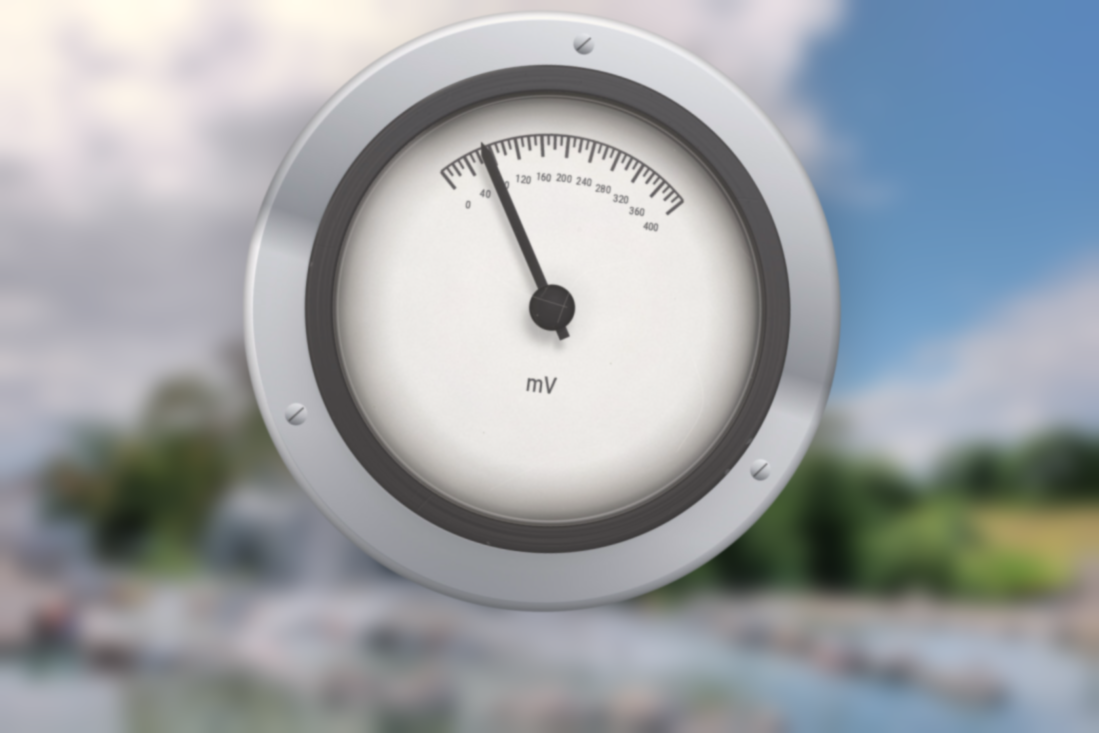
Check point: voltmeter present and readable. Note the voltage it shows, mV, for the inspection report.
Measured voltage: 70 mV
